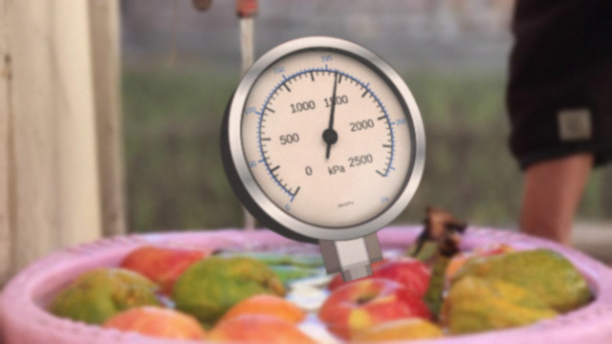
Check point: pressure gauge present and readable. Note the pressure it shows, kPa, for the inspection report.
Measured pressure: 1450 kPa
